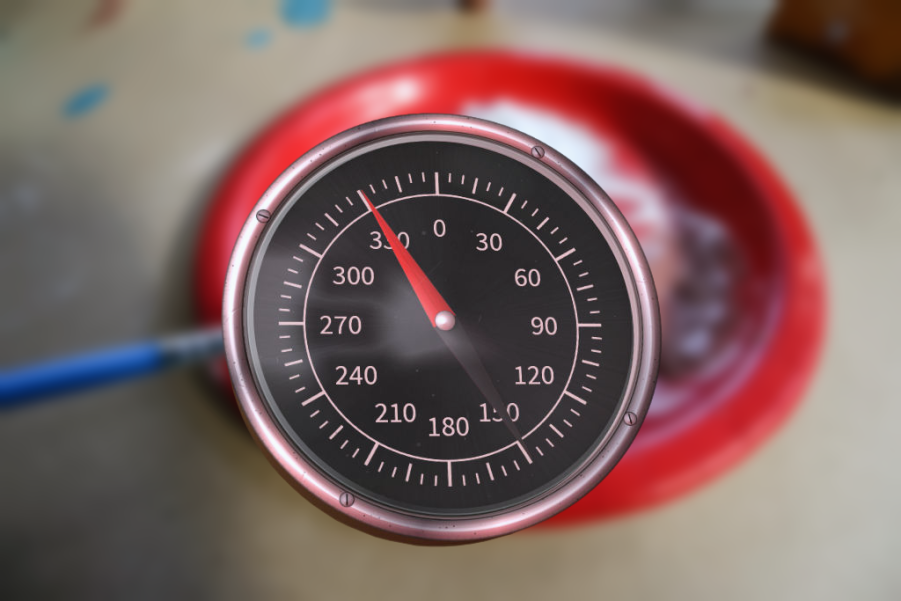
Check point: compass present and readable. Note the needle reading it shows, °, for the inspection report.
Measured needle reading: 330 °
